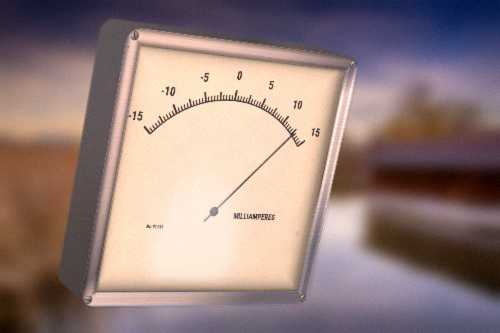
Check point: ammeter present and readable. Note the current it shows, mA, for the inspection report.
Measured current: 12.5 mA
